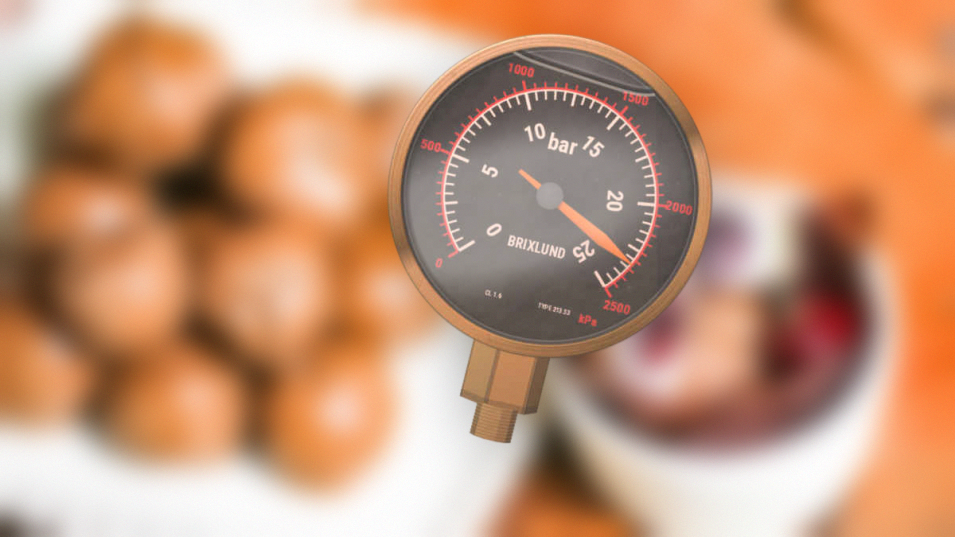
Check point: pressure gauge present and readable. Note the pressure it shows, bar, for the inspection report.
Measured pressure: 23.25 bar
